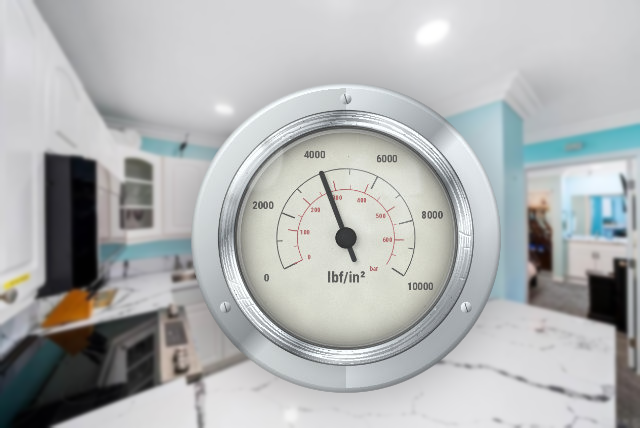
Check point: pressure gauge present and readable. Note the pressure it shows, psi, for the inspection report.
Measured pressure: 4000 psi
